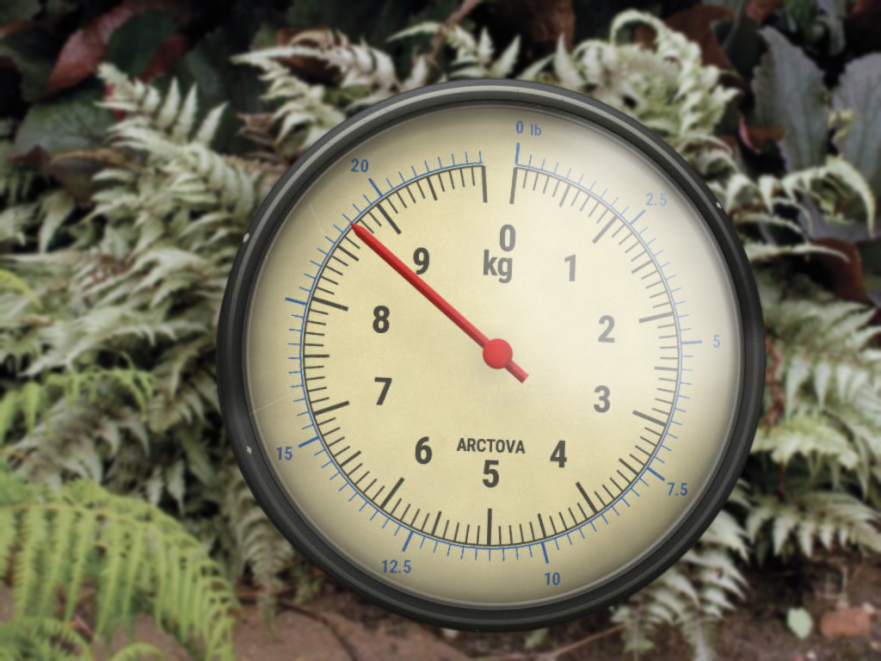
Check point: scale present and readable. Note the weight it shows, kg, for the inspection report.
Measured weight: 8.7 kg
